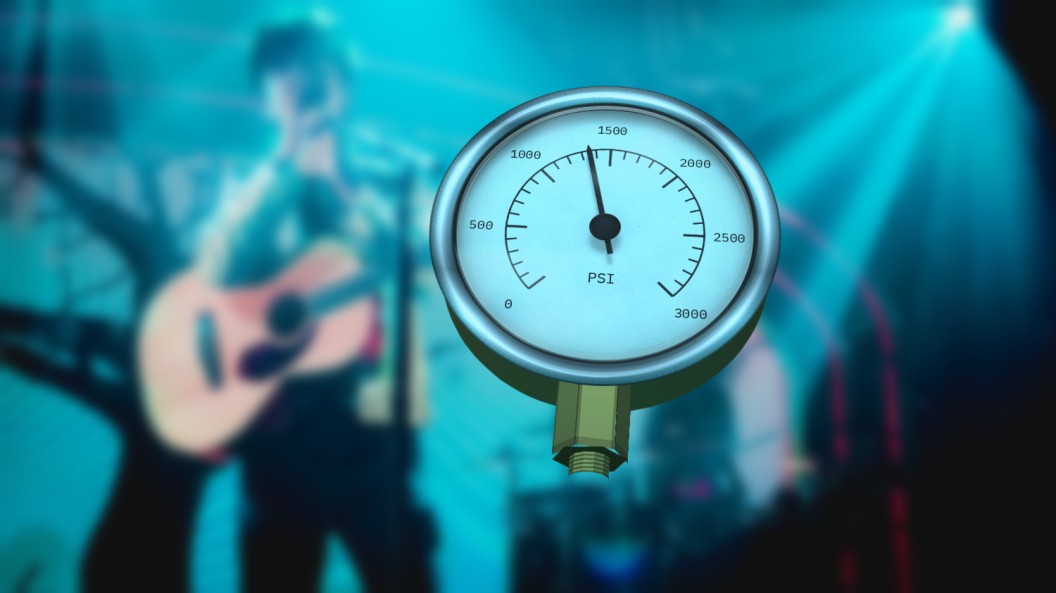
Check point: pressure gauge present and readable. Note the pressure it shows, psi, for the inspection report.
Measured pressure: 1350 psi
